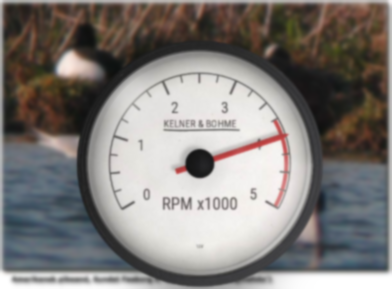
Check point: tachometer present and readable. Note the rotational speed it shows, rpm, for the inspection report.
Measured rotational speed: 4000 rpm
